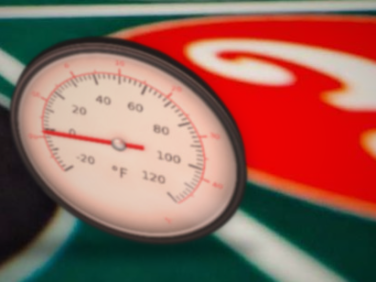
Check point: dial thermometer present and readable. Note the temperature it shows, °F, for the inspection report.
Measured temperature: 0 °F
